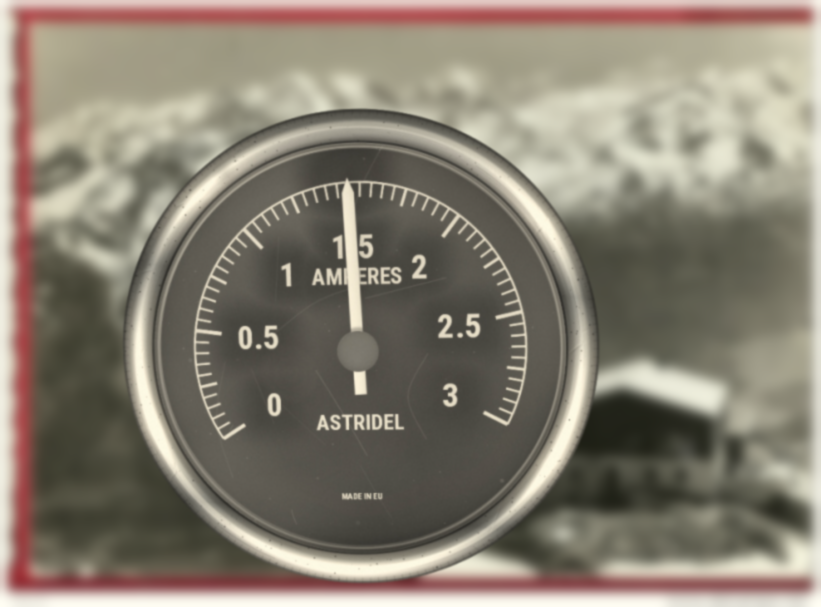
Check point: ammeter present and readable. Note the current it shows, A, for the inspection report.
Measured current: 1.5 A
